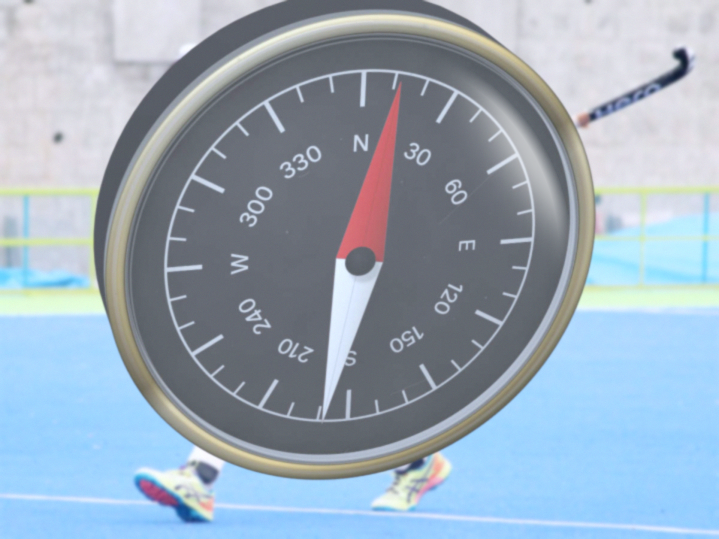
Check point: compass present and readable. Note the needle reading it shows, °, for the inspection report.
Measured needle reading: 10 °
